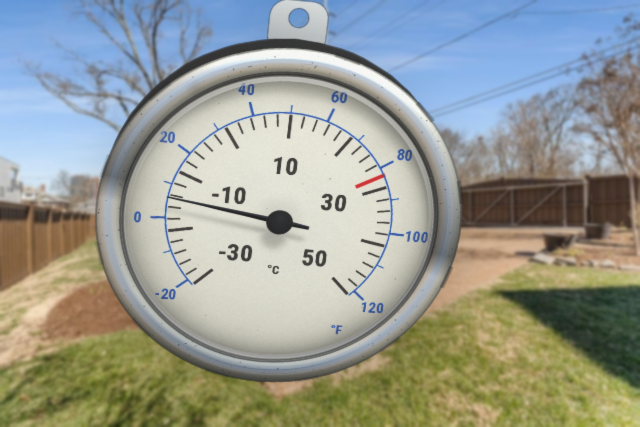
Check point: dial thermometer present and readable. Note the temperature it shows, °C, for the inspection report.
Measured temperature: -14 °C
